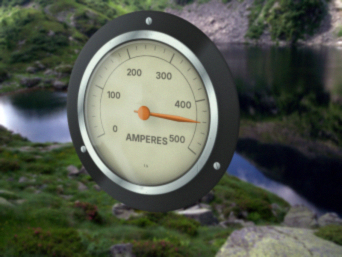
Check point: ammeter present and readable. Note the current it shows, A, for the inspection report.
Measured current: 440 A
